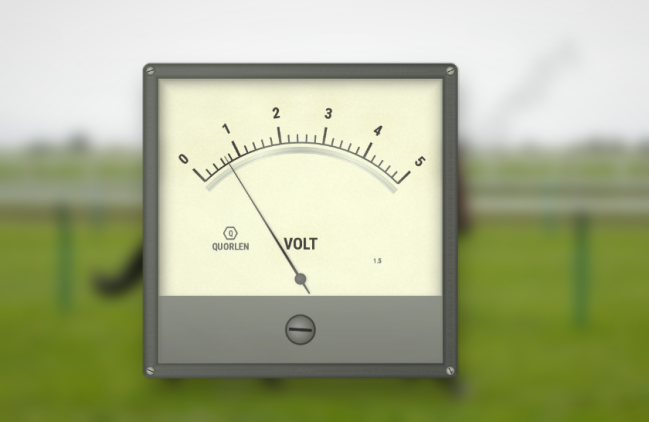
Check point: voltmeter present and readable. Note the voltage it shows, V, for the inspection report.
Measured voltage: 0.7 V
